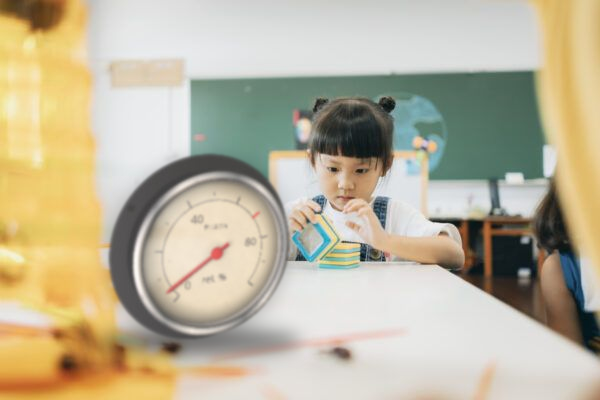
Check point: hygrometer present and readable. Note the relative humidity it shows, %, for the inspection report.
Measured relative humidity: 5 %
